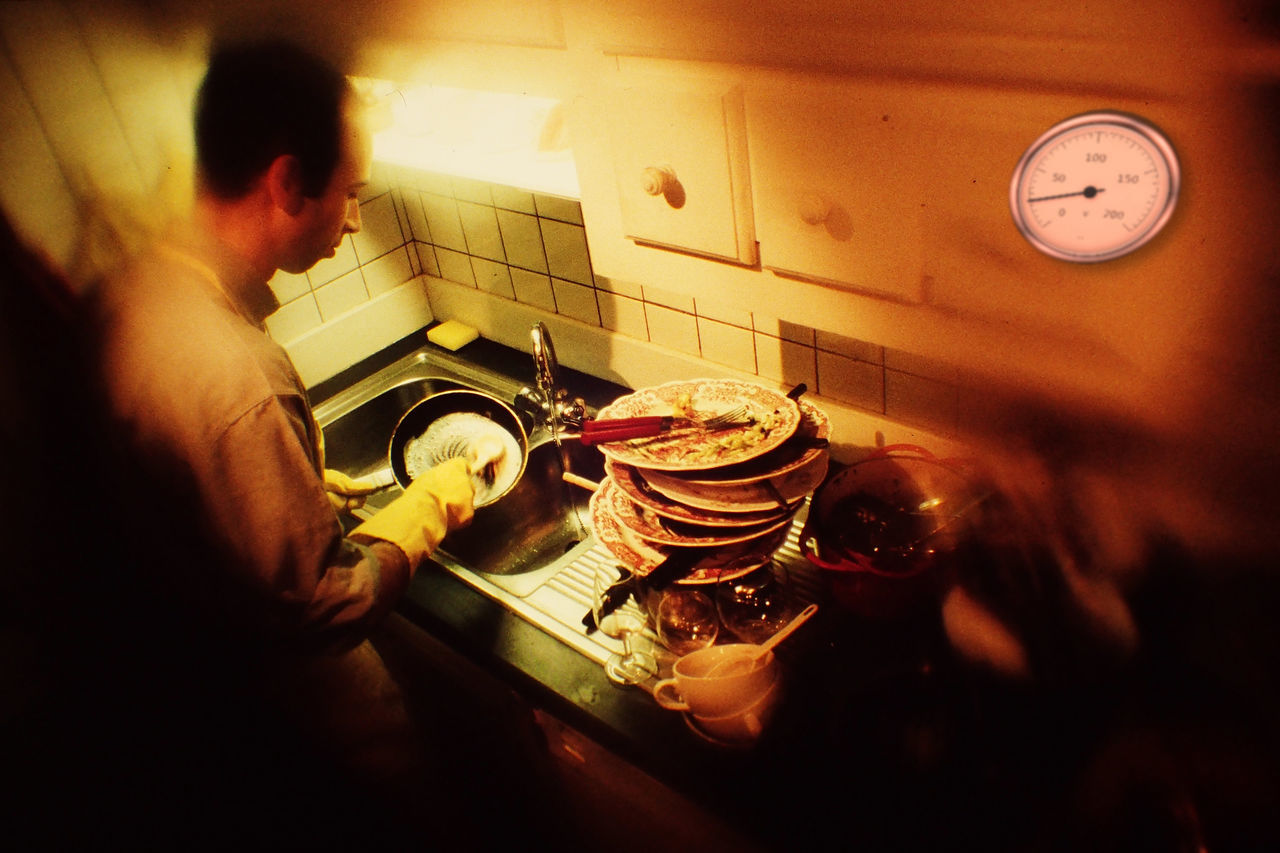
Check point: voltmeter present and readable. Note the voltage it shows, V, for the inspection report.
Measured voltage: 25 V
